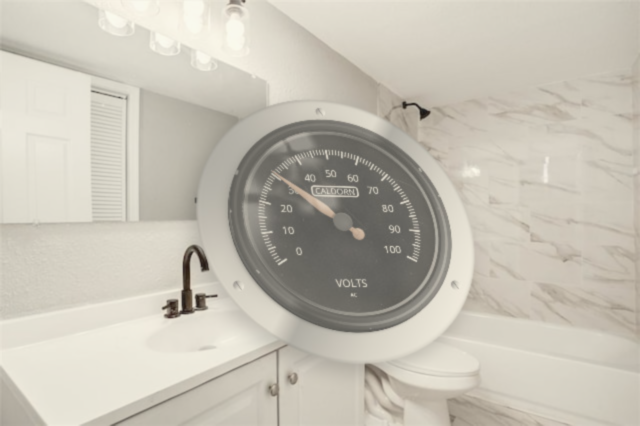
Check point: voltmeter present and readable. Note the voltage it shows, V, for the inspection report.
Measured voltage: 30 V
